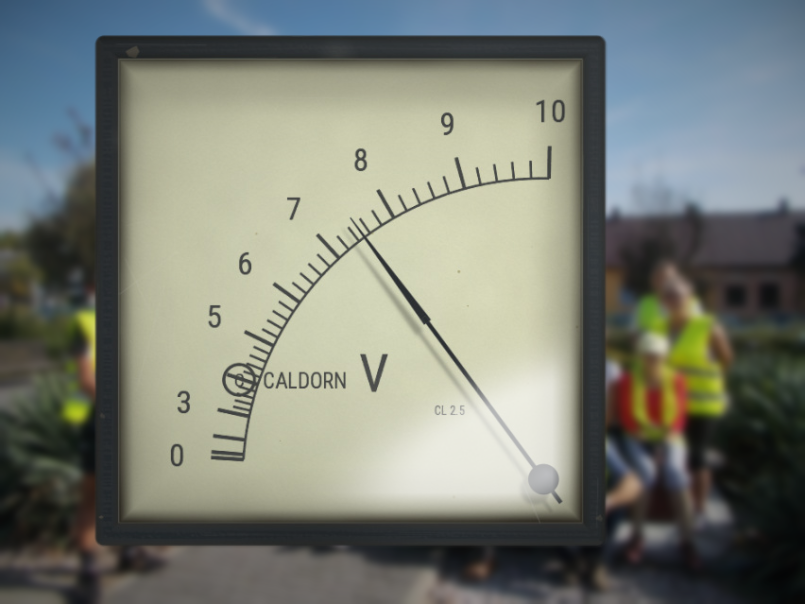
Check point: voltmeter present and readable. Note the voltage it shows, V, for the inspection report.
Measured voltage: 7.5 V
